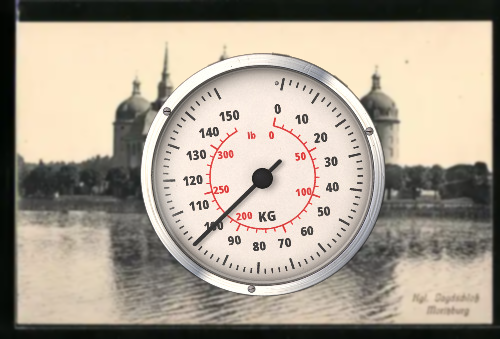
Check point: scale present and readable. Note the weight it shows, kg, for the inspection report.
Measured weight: 100 kg
